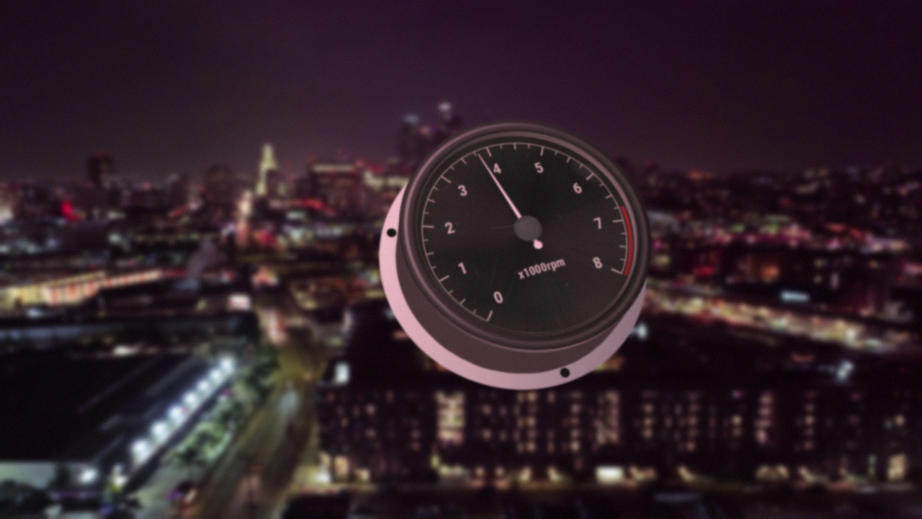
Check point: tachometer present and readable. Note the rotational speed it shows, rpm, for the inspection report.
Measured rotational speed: 3750 rpm
